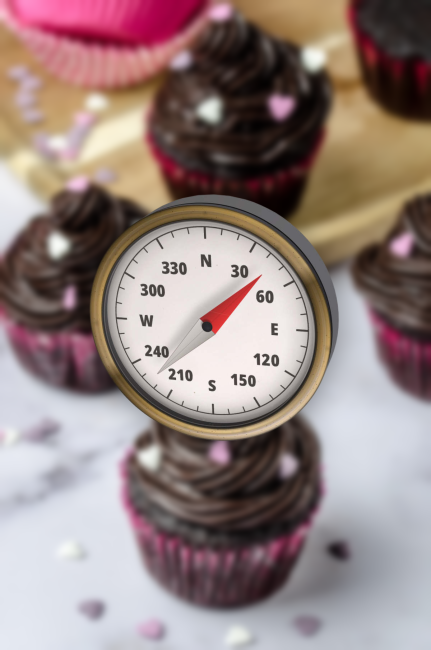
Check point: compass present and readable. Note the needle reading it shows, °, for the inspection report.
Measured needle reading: 45 °
